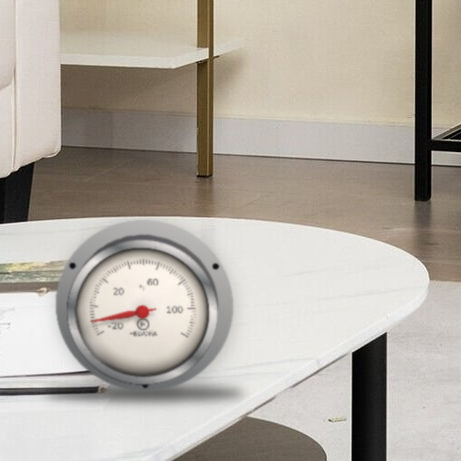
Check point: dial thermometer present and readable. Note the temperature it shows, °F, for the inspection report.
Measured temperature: -10 °F
